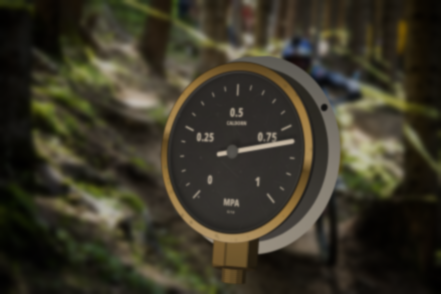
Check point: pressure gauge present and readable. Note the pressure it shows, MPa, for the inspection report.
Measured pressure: 0.8 MPa
